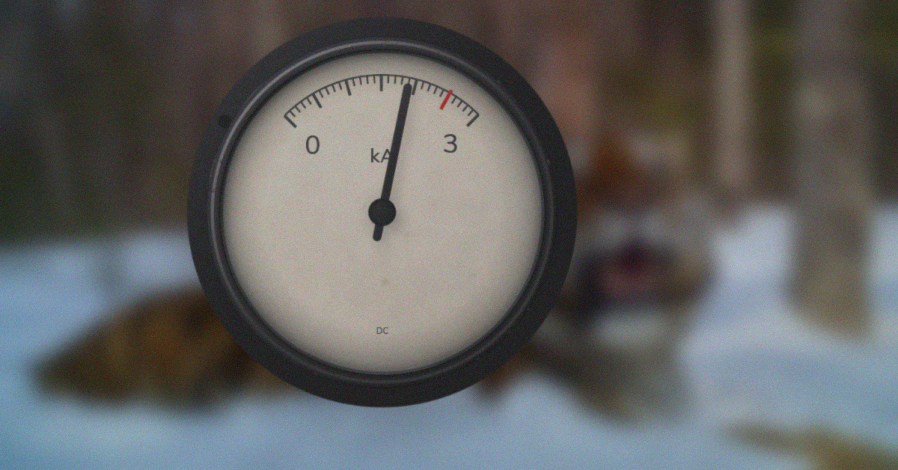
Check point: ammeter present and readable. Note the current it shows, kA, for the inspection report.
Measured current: 1.9 kA
